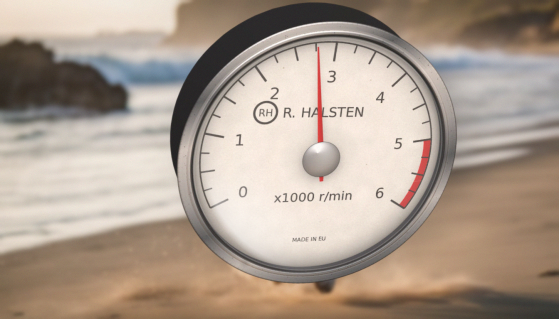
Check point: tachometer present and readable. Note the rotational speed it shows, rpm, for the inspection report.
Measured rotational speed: 2750 rpm
